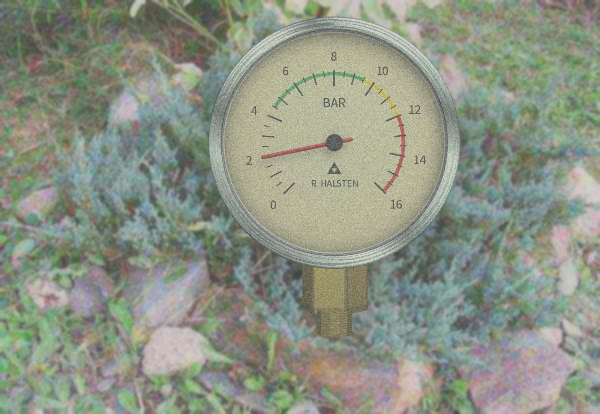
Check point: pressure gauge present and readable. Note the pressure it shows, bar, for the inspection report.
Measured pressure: 2 bar
